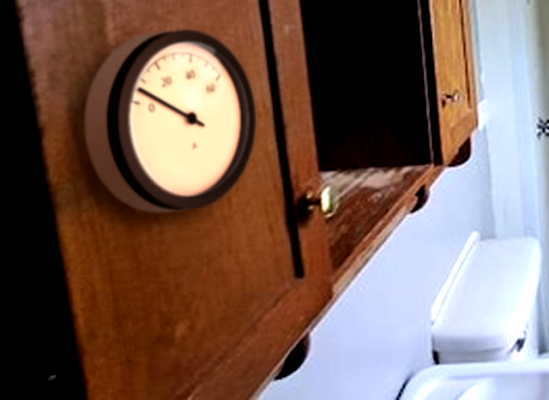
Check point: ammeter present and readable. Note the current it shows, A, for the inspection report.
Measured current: 5 A
